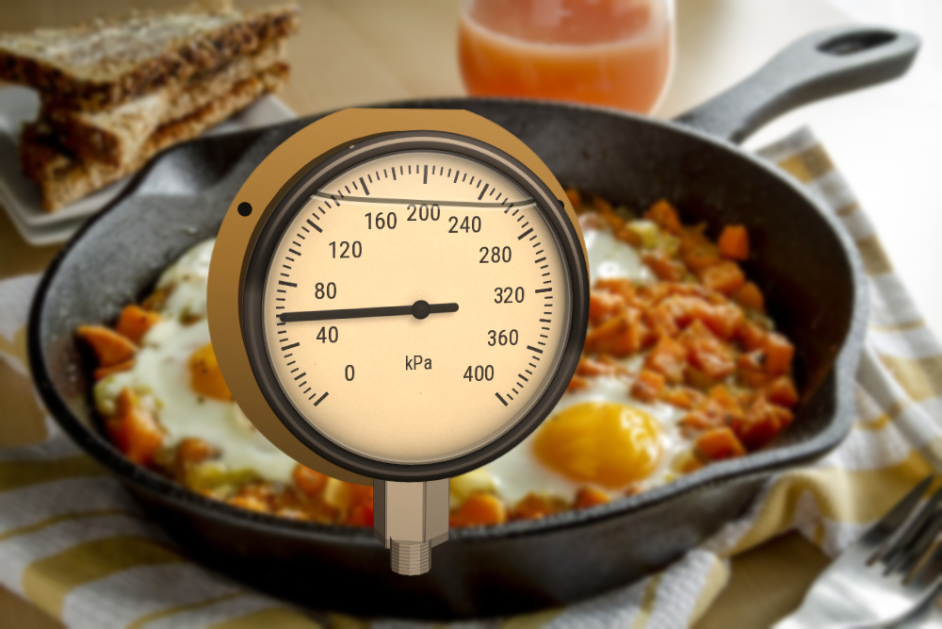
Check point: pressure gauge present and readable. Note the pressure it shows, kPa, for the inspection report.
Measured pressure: 60 kPa
